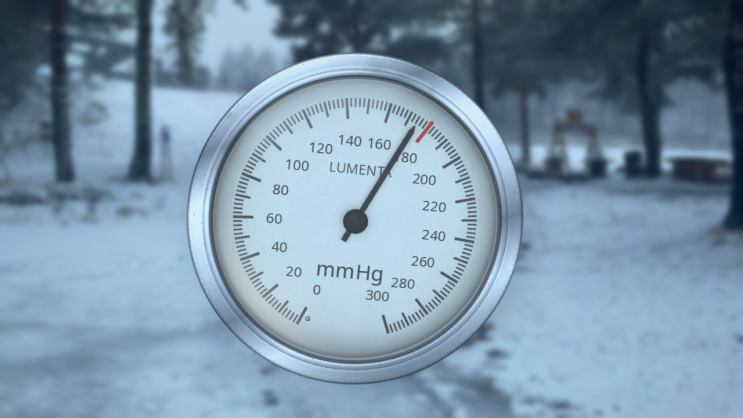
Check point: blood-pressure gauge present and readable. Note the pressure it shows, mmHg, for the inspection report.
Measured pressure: 174 mmHg
